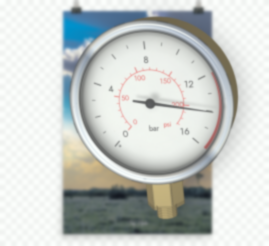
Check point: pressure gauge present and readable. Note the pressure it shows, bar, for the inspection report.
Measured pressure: 14 bar
